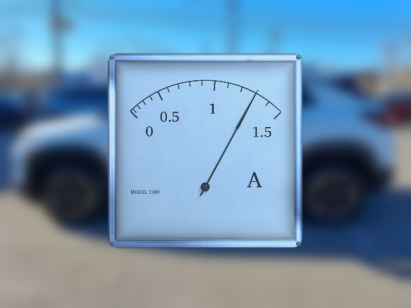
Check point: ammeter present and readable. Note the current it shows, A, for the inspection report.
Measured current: 1.3 A
